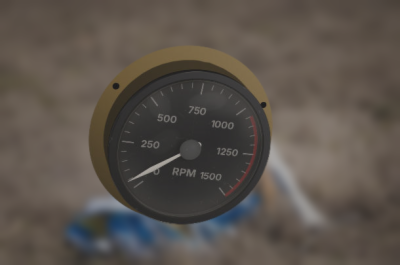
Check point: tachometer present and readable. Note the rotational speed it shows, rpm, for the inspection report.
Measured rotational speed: 50 rpm
